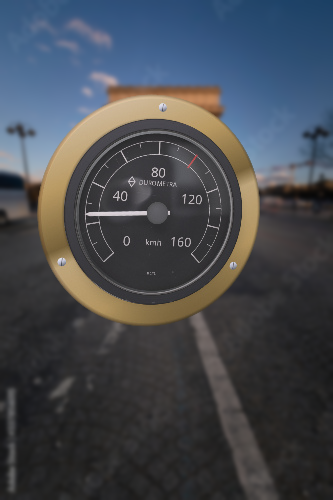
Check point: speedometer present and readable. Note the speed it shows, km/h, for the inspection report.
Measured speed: 25 km/h
